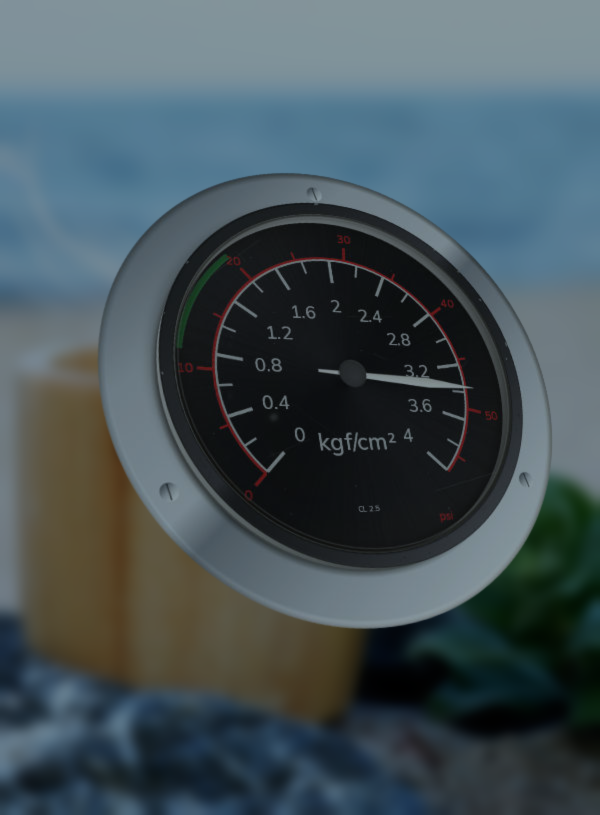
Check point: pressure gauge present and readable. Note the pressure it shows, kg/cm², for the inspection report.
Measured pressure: 3.4 kg/cm²
